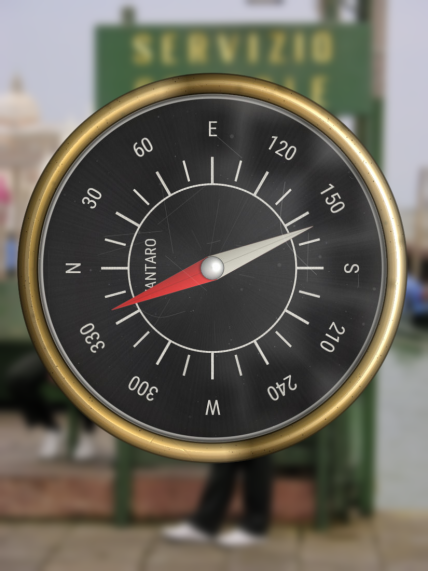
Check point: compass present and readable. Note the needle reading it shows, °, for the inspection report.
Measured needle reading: 337.5 °
